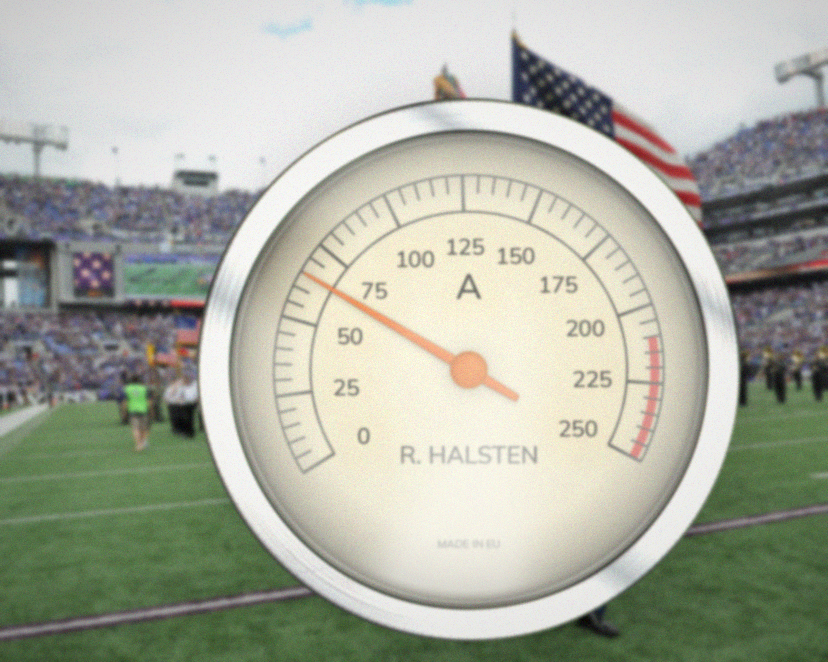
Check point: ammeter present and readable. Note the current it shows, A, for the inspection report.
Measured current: 65 A
